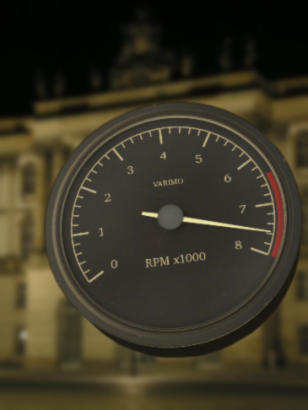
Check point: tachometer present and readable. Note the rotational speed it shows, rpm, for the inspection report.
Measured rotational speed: 7600 rpm
